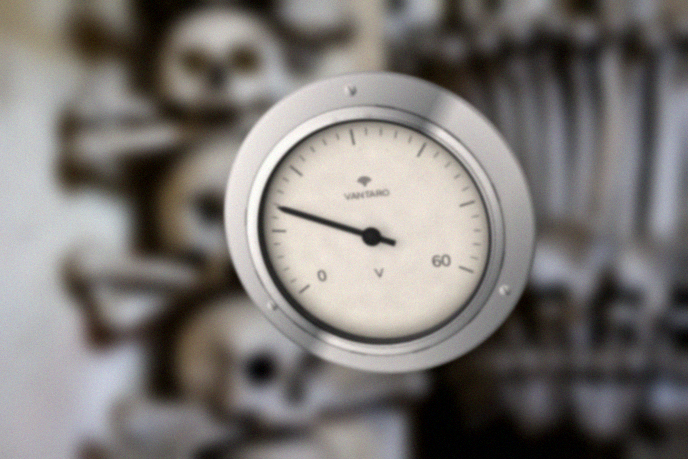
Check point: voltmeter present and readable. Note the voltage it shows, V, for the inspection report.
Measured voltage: 14 V
